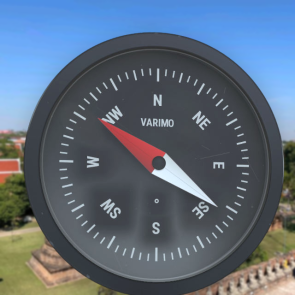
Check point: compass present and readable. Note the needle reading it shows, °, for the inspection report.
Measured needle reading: 305 °
